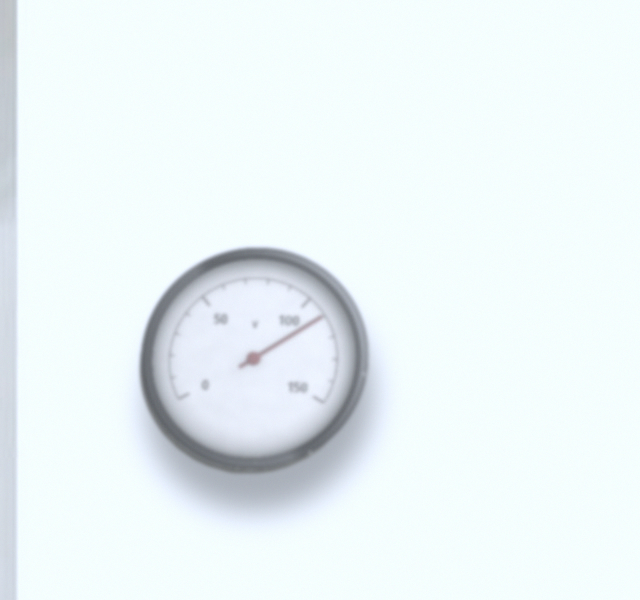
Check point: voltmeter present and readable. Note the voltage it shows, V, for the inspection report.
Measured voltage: 110 V
